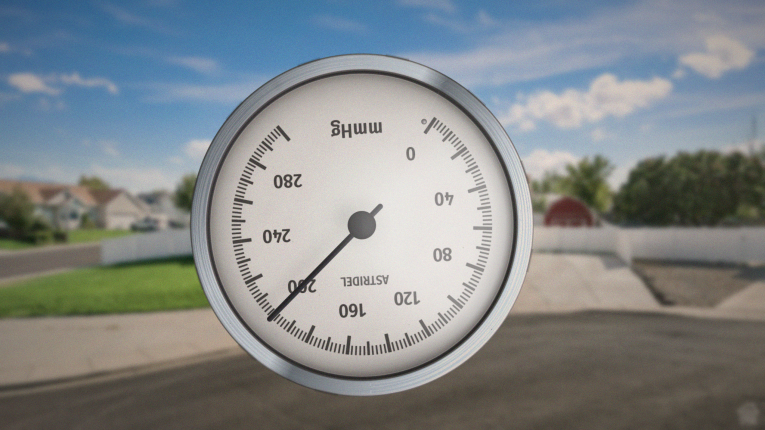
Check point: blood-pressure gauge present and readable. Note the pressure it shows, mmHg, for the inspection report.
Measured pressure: 200 mmHg
